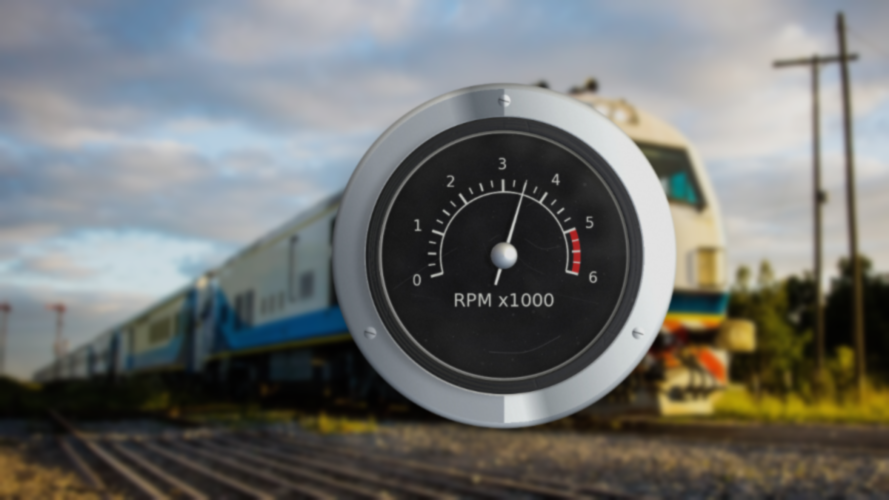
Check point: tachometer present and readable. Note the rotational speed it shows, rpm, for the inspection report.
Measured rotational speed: 3500 rpm
